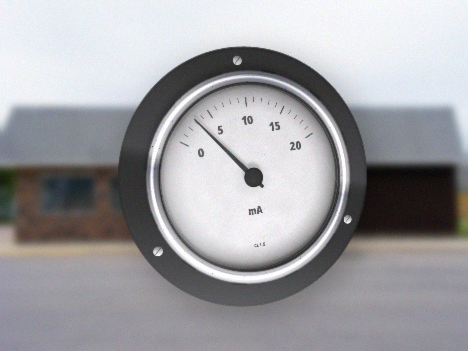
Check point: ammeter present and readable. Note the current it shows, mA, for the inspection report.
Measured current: 3 mA
